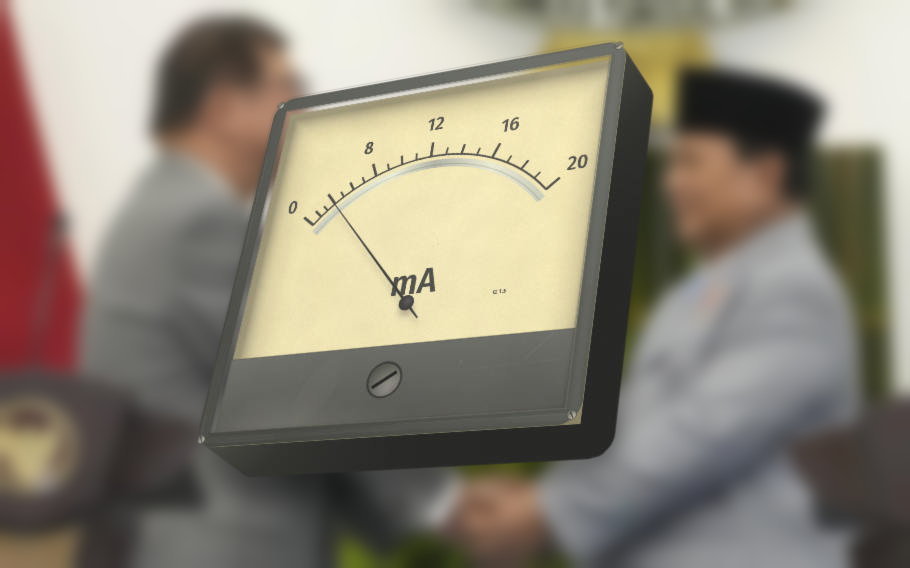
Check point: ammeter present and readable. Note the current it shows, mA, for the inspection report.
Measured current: 4 mA
